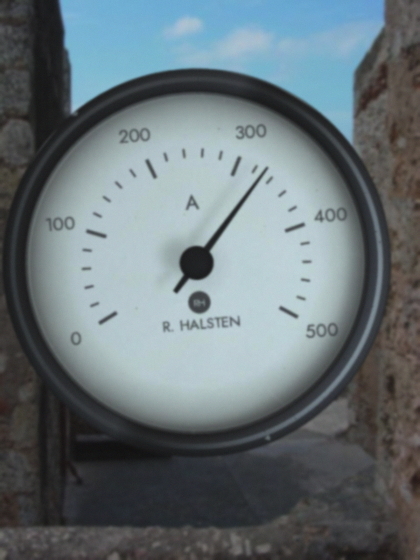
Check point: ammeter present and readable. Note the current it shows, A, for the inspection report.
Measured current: 330 A
